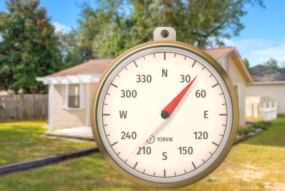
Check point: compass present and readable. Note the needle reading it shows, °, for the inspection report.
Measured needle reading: 40 °
